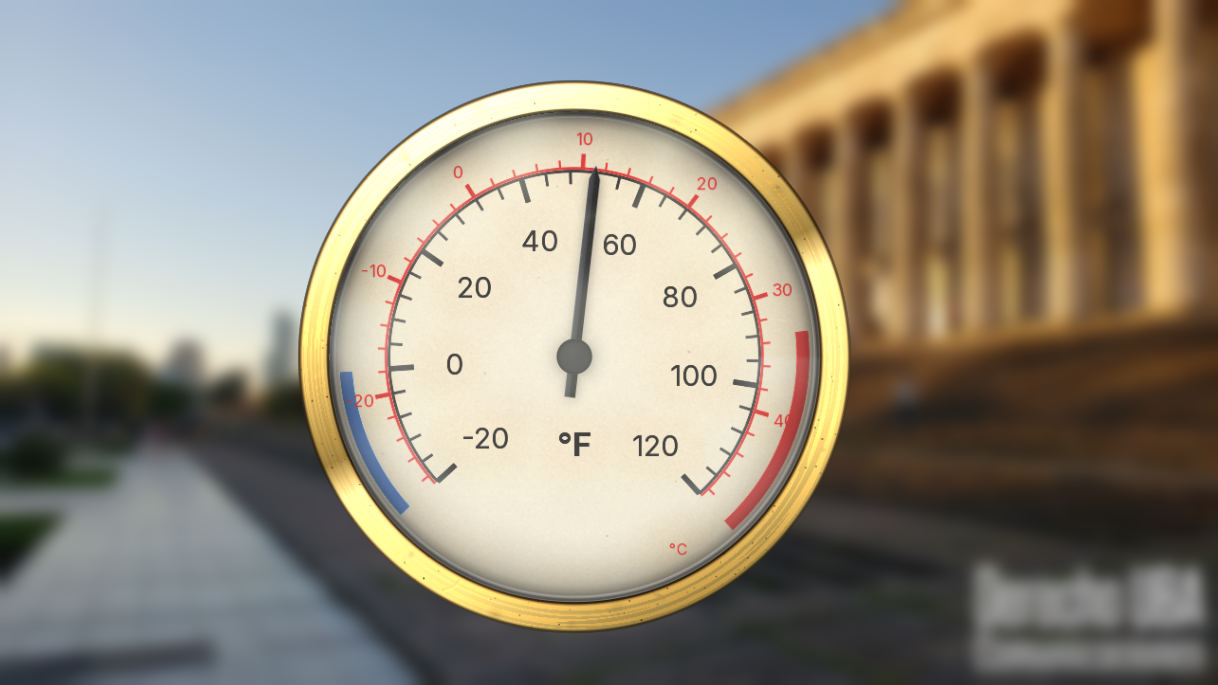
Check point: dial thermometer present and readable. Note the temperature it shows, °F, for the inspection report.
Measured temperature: 52 °F
